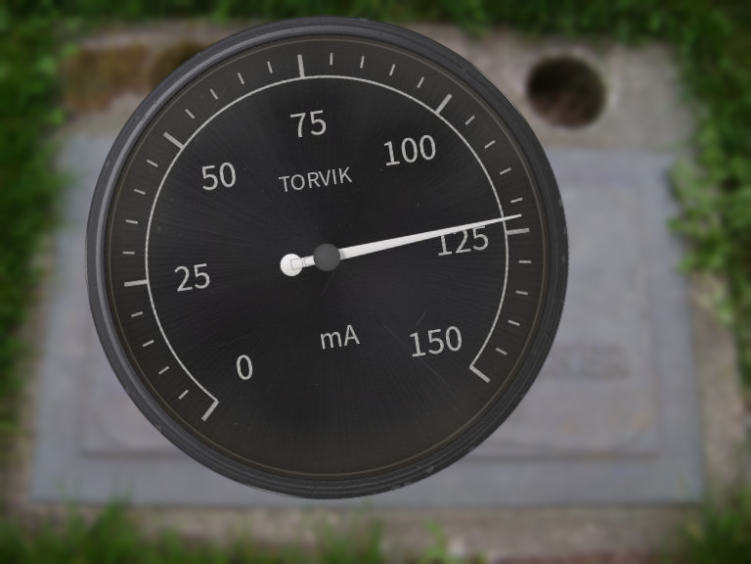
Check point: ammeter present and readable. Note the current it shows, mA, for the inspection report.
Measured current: 122.5 mA
